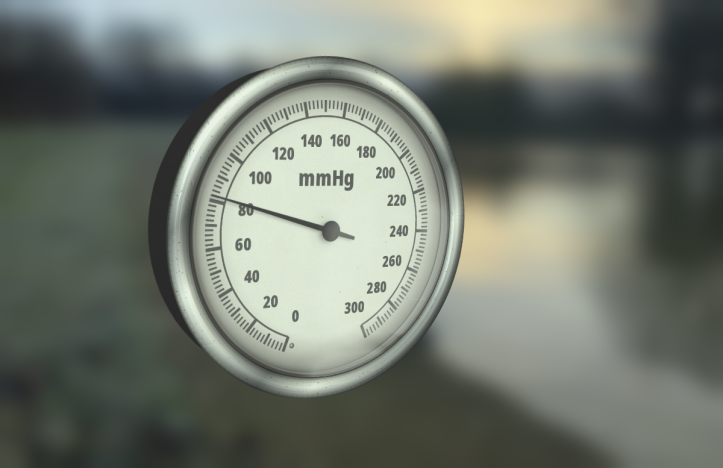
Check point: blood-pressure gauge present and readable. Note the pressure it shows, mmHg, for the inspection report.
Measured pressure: 82 mmHg
